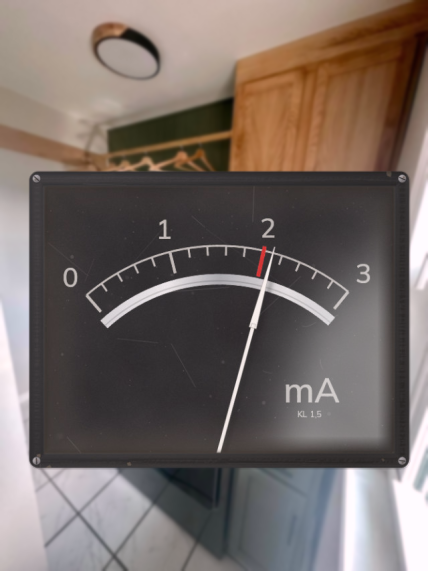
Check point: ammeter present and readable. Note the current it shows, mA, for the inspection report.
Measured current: 2.1 mA
